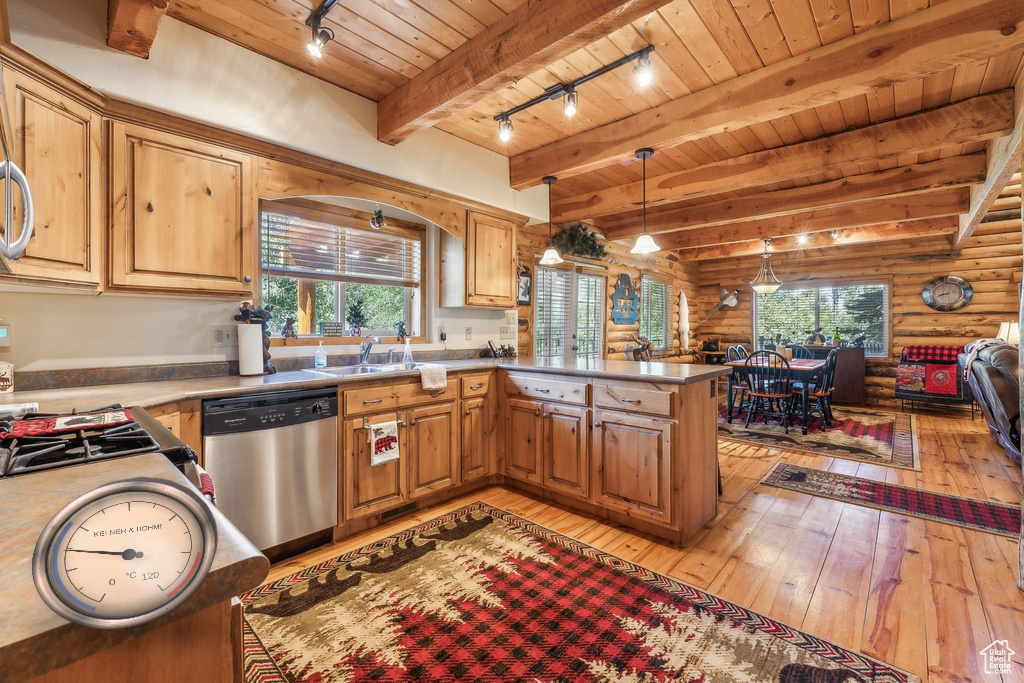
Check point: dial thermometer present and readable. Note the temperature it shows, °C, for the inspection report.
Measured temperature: 30 °C
